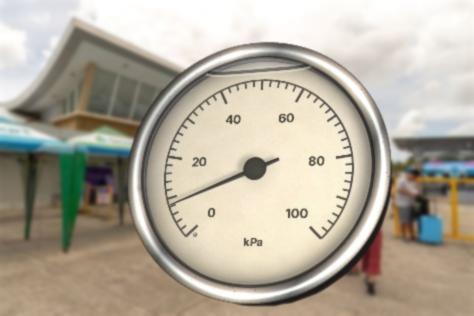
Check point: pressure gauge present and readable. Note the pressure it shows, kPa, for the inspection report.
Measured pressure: 8 kPa
